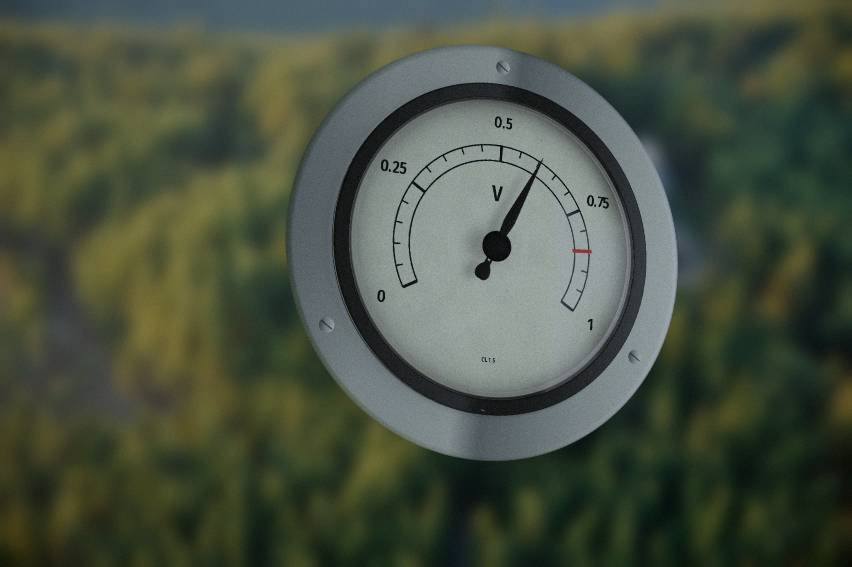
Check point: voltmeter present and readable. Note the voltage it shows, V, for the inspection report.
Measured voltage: 0.6 V
